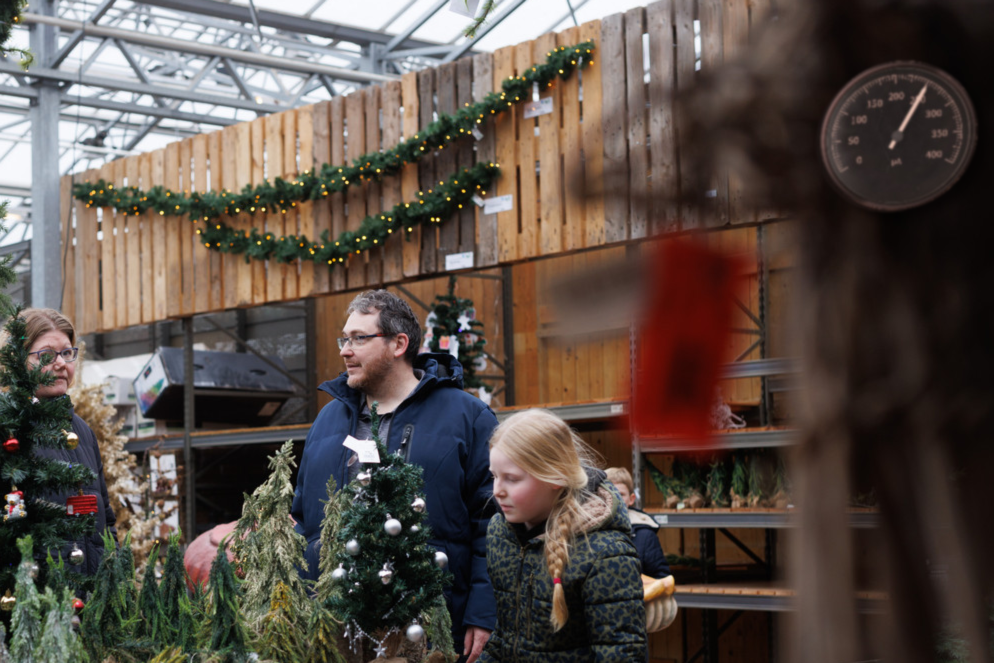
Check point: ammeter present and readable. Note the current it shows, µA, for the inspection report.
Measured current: 250 µA
